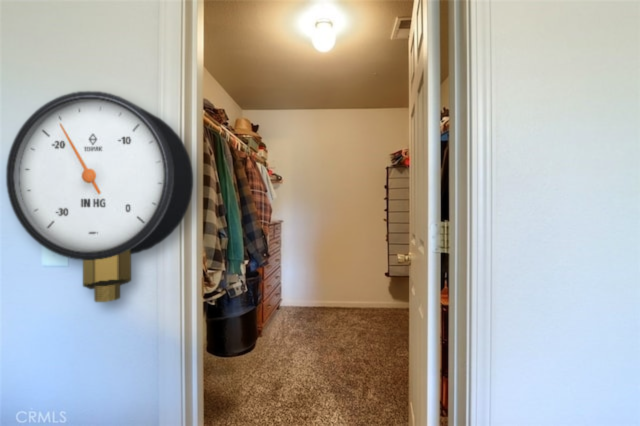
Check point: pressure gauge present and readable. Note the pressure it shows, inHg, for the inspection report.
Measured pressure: -18 inHg
